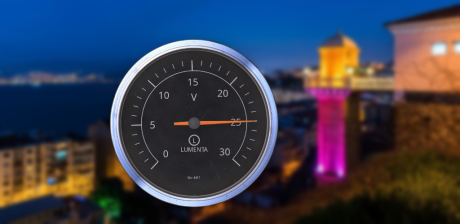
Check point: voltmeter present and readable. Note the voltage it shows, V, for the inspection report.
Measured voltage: 25 V
